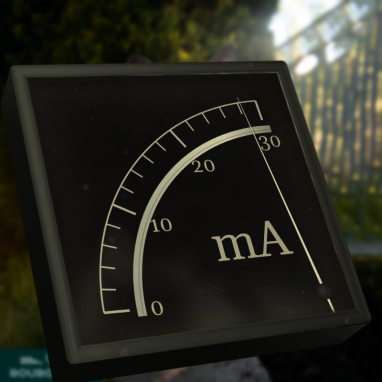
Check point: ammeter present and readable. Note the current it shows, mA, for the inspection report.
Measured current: 28 mA
